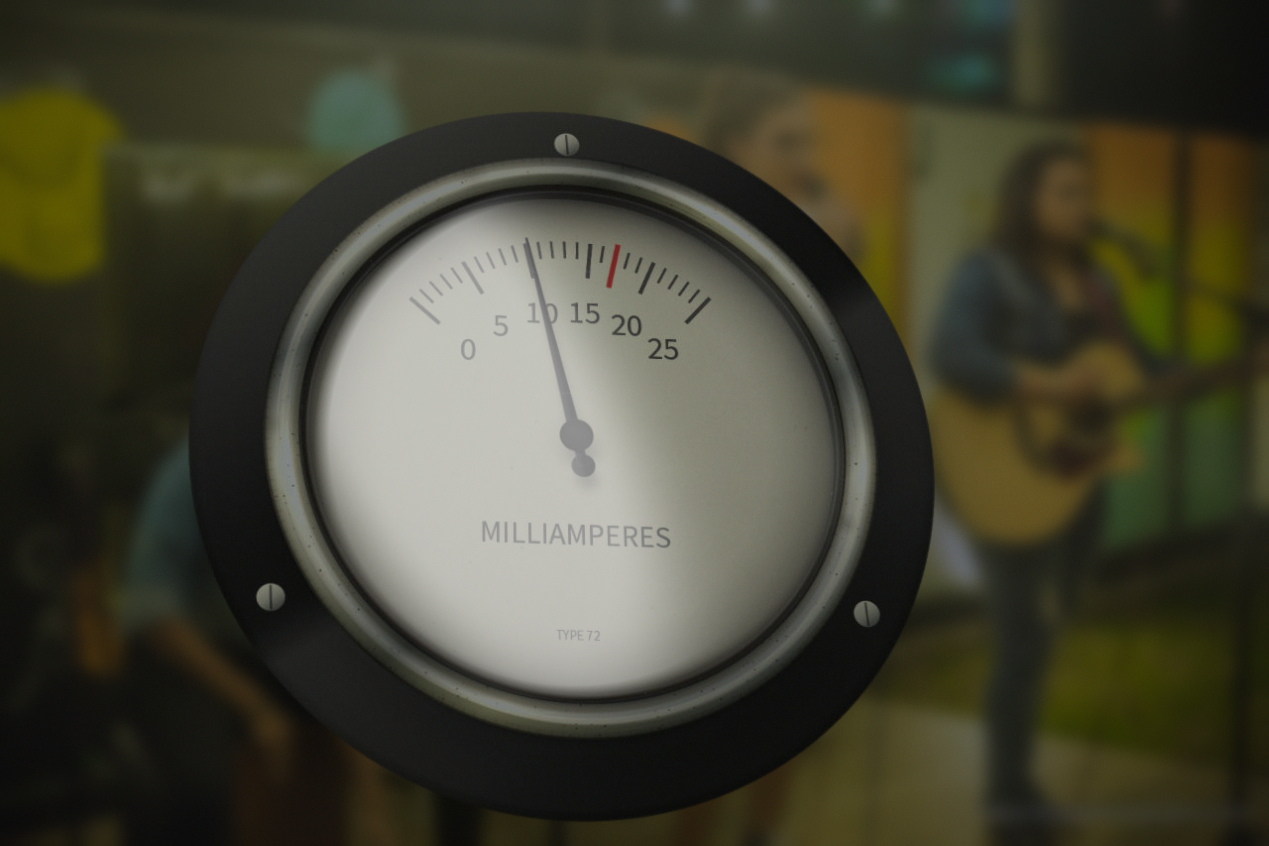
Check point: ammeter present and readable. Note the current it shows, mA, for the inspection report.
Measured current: 10 mA
